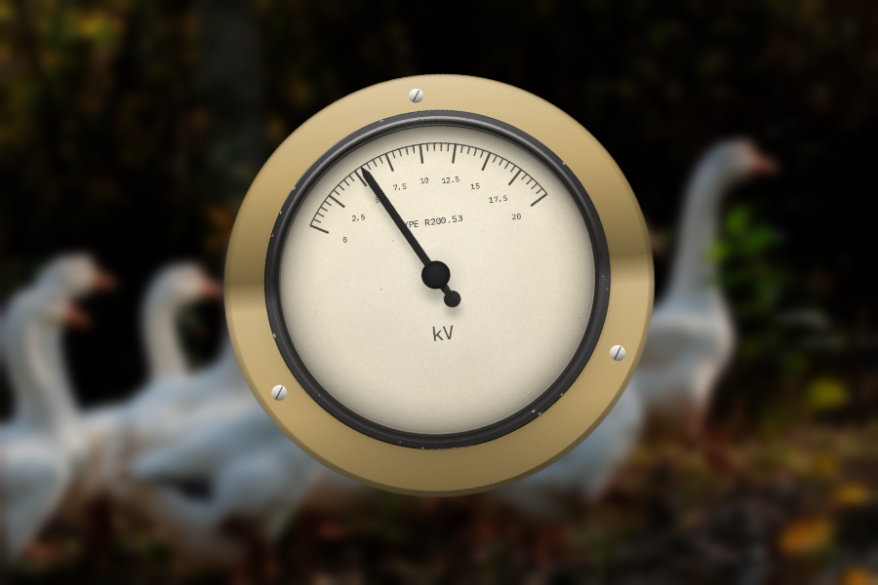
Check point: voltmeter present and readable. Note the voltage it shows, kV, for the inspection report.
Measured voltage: 5.5 kV
